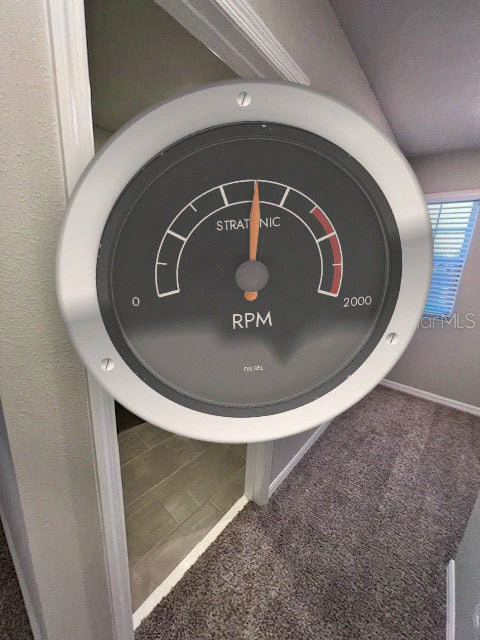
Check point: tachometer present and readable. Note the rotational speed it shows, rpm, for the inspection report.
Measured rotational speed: 1000 rpm
